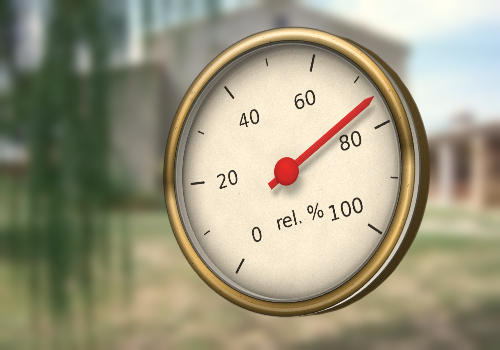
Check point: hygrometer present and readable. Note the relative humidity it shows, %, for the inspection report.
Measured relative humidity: 75 %
